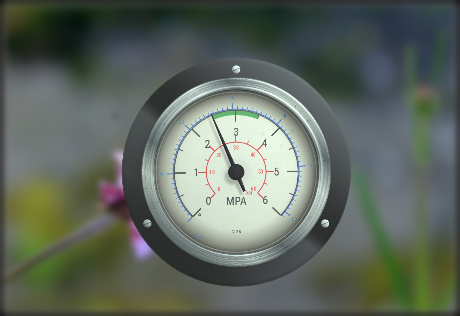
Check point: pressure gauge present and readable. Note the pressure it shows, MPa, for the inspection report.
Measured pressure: 2.5 MPa
